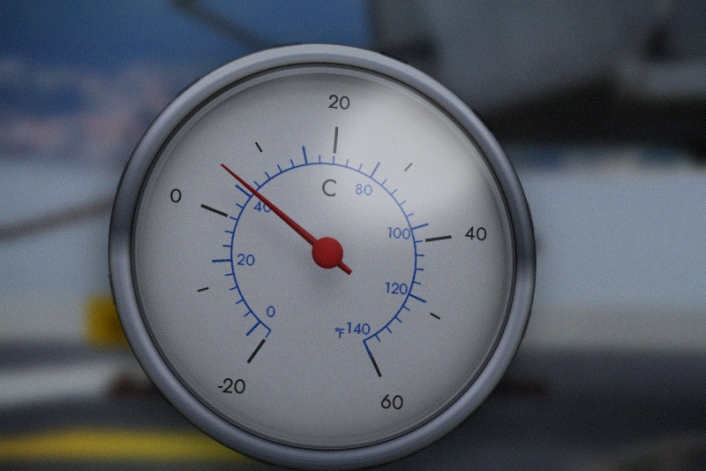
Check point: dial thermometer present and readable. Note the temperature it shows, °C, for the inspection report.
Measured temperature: 5 °C
